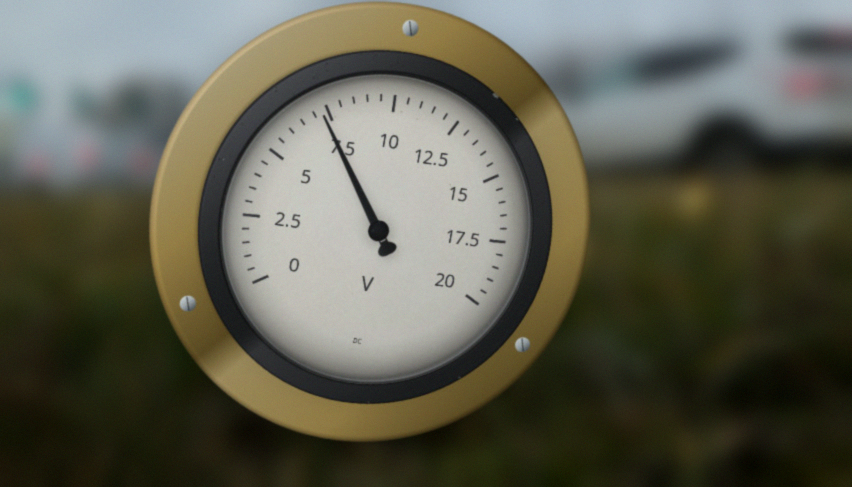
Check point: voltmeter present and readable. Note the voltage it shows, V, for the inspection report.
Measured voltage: 7.25 V
